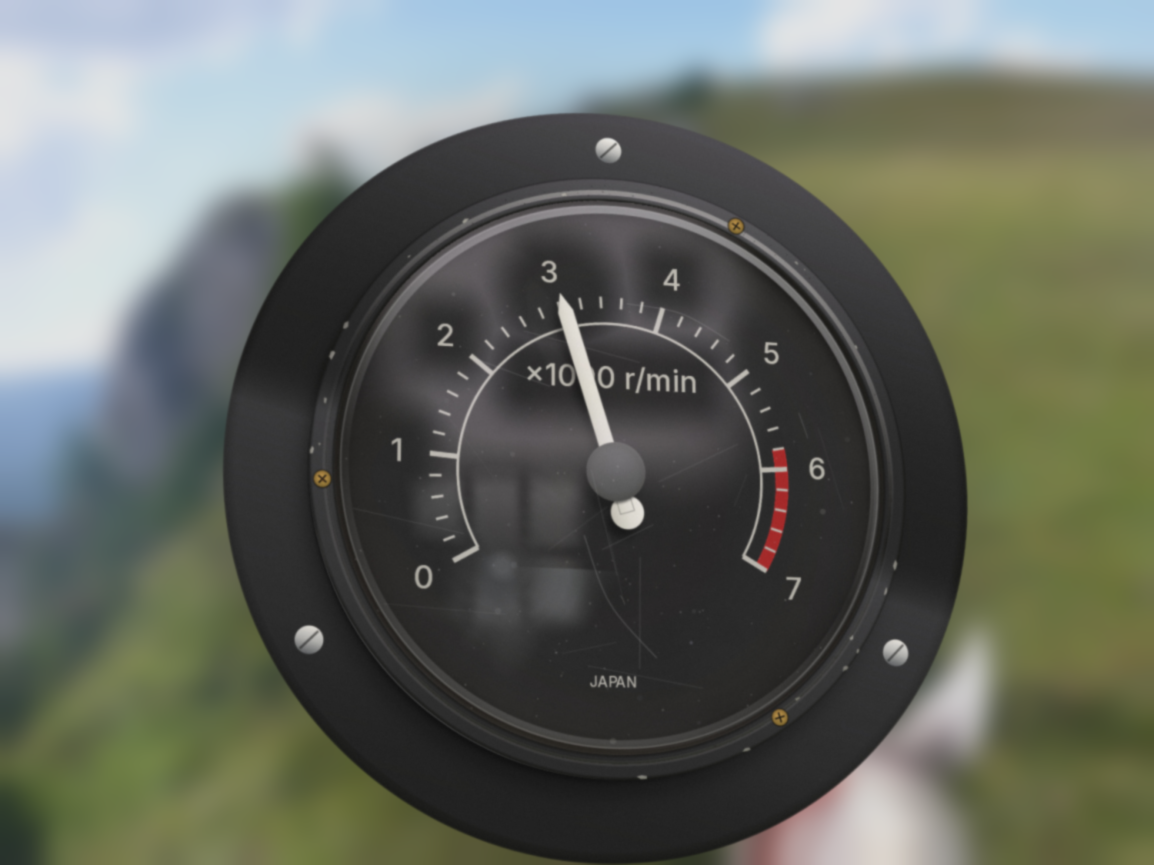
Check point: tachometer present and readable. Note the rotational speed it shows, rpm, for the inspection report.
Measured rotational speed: 3000 rpm
